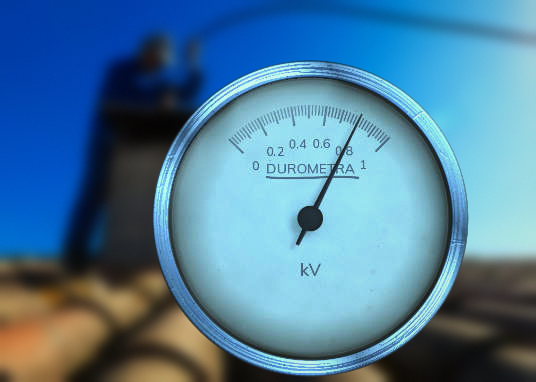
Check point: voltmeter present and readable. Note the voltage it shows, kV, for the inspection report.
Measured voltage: 0.8 kV
